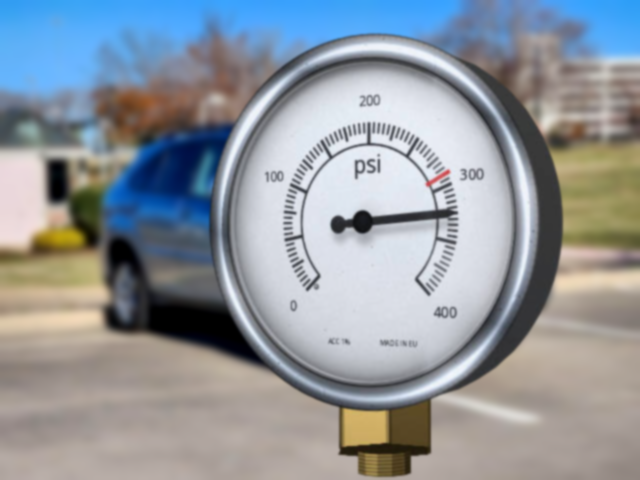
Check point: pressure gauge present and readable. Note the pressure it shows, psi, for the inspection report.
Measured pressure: 325 psi
